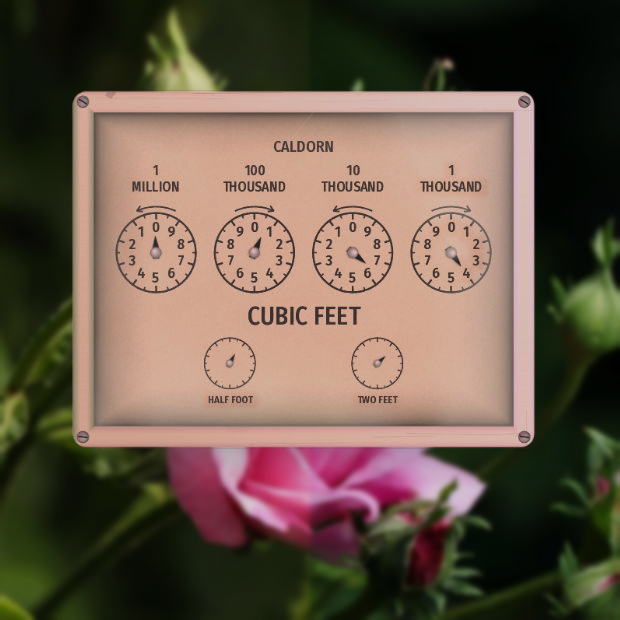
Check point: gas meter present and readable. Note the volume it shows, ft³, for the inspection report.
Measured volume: 6400 ft³
